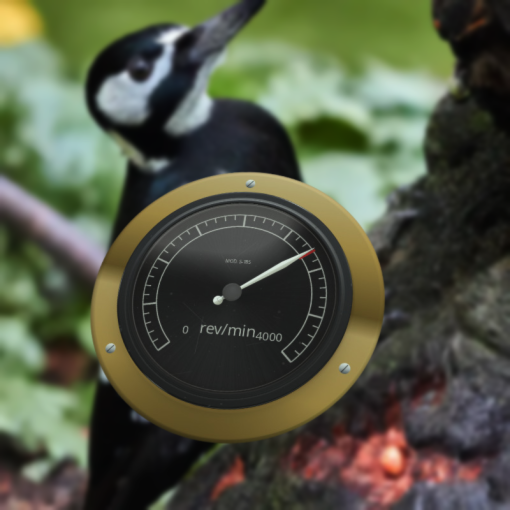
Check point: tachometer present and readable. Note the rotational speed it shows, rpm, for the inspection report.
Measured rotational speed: 2800 rpm
